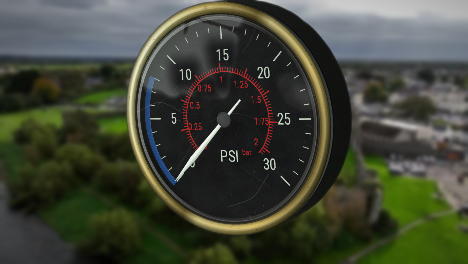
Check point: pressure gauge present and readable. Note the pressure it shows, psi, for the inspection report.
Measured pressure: 0 psi
